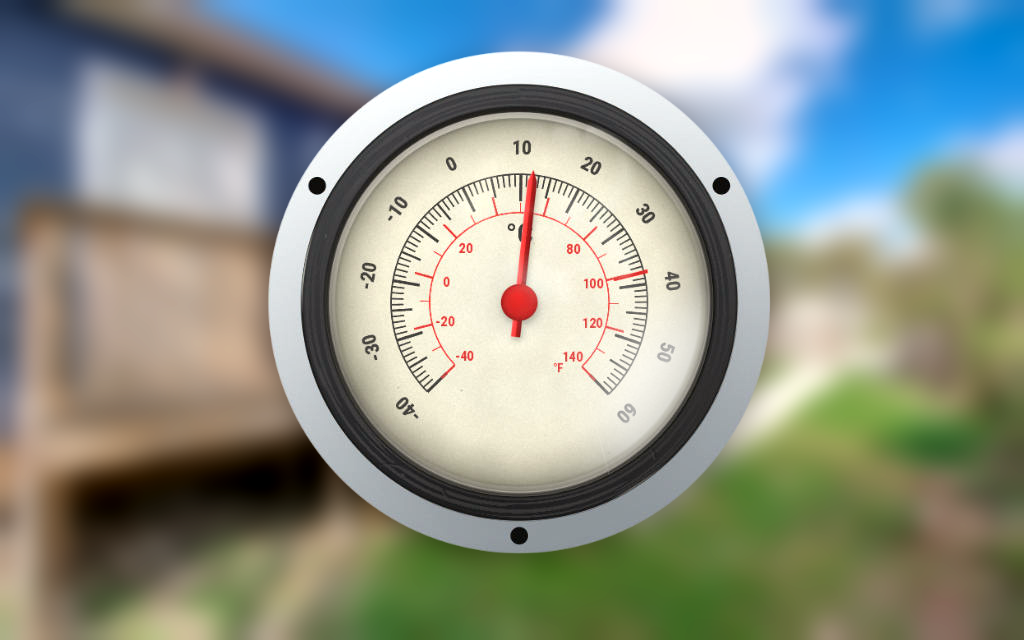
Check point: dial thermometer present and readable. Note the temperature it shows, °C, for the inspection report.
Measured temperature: 12 °C
